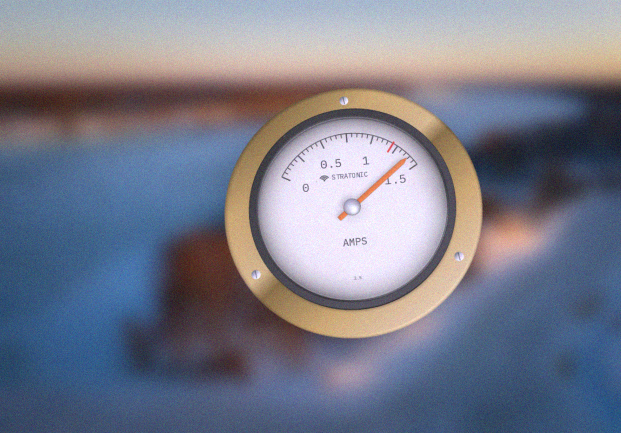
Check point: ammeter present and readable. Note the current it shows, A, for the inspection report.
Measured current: 1.4 A
